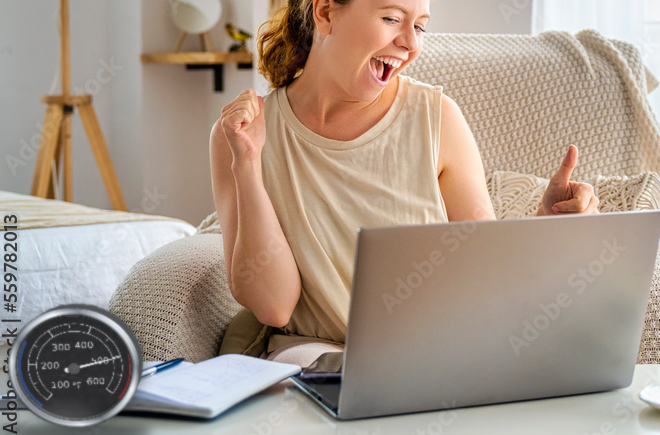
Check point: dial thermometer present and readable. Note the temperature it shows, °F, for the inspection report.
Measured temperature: 500 °F
